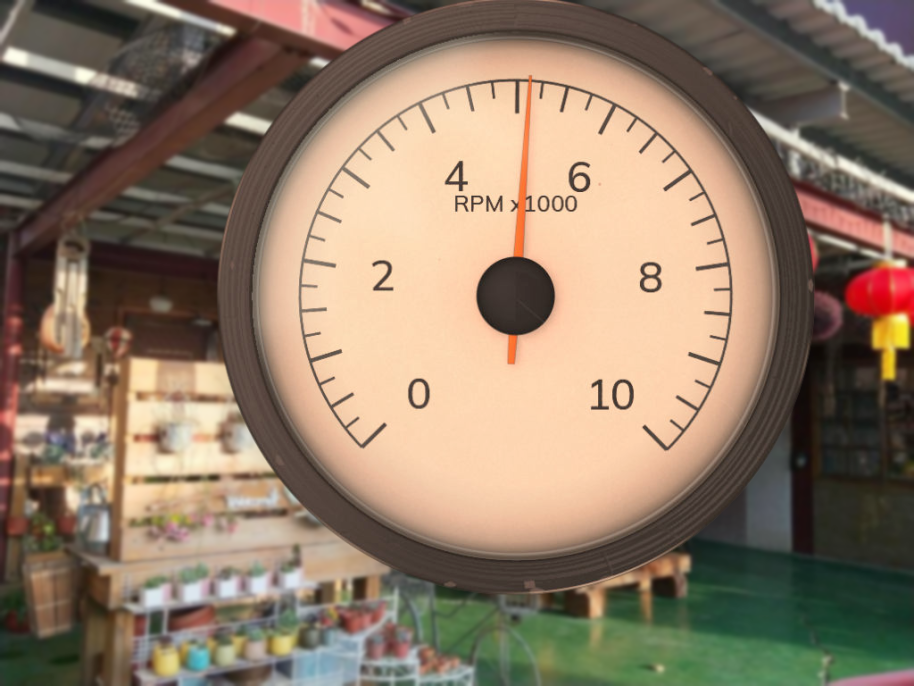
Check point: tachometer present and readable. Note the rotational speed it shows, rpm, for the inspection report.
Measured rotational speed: 5125 rpm
